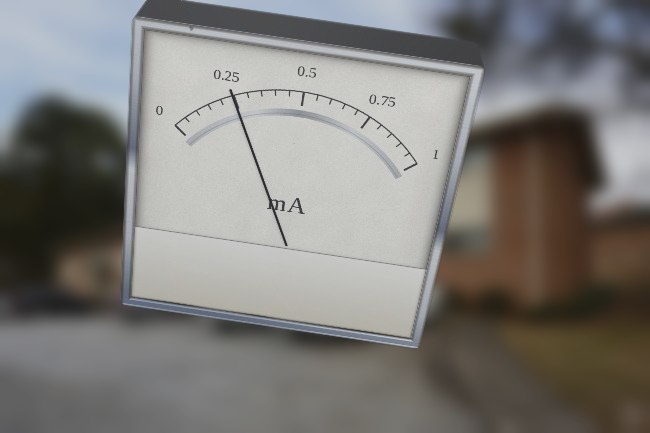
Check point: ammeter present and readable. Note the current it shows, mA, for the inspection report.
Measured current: 0.25 mA
